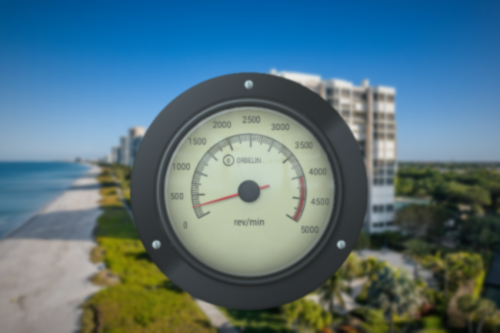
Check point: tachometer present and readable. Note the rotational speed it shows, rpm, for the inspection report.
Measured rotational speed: 250 rpm
